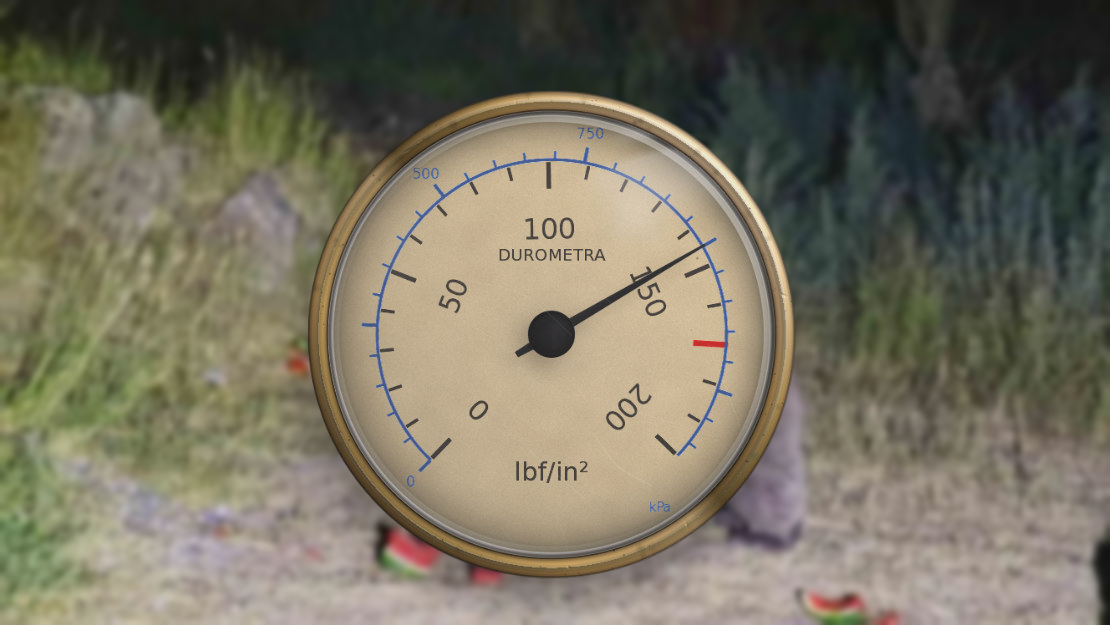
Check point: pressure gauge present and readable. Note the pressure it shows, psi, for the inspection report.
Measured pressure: 145 psi
